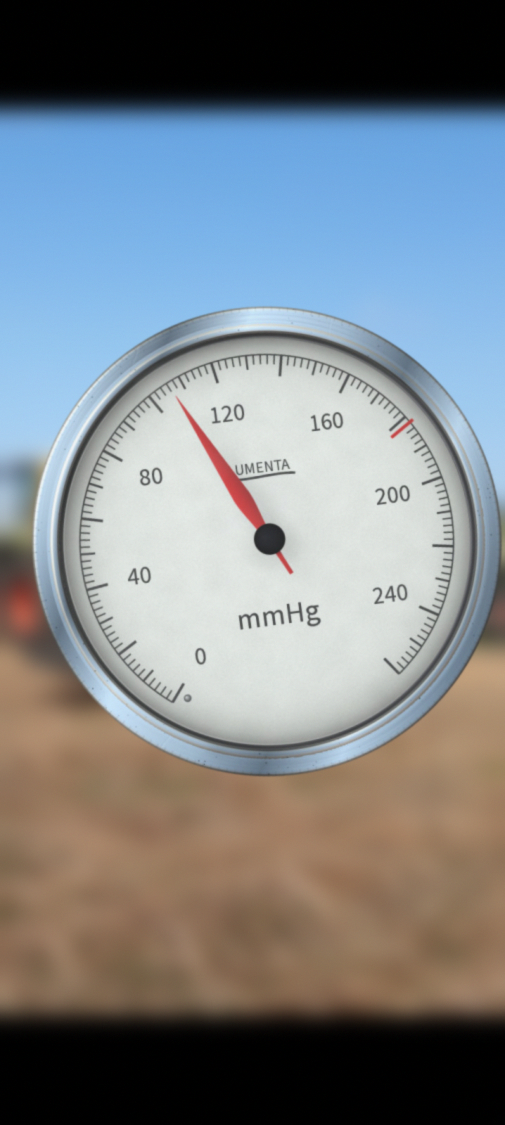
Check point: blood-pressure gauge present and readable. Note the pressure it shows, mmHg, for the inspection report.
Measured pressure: 106 mmHg
